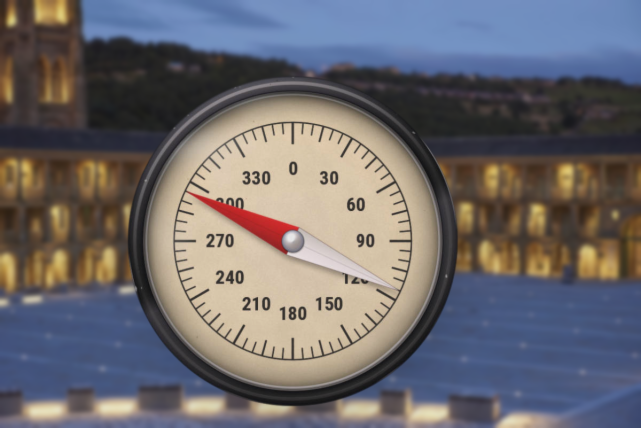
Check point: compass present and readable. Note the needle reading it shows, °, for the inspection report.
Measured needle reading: 295 °
